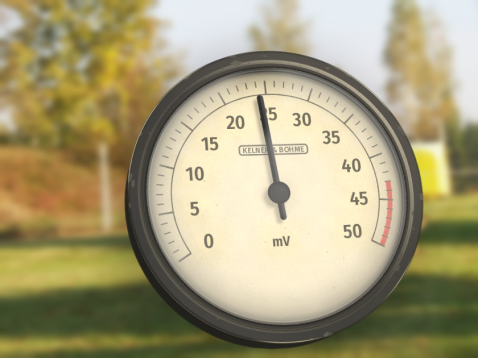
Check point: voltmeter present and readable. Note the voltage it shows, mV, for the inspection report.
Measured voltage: 24 mV
